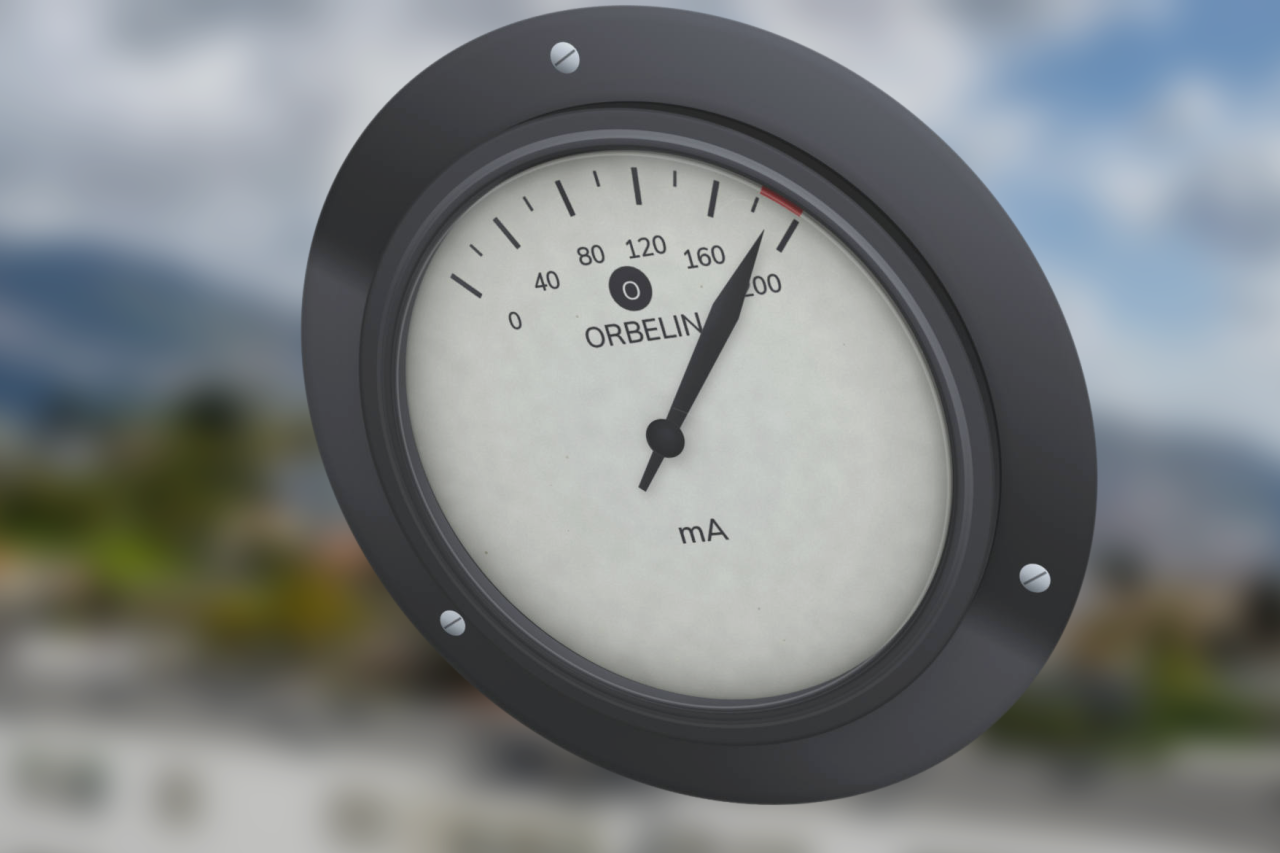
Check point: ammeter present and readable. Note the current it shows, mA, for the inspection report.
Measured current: 190 mA
